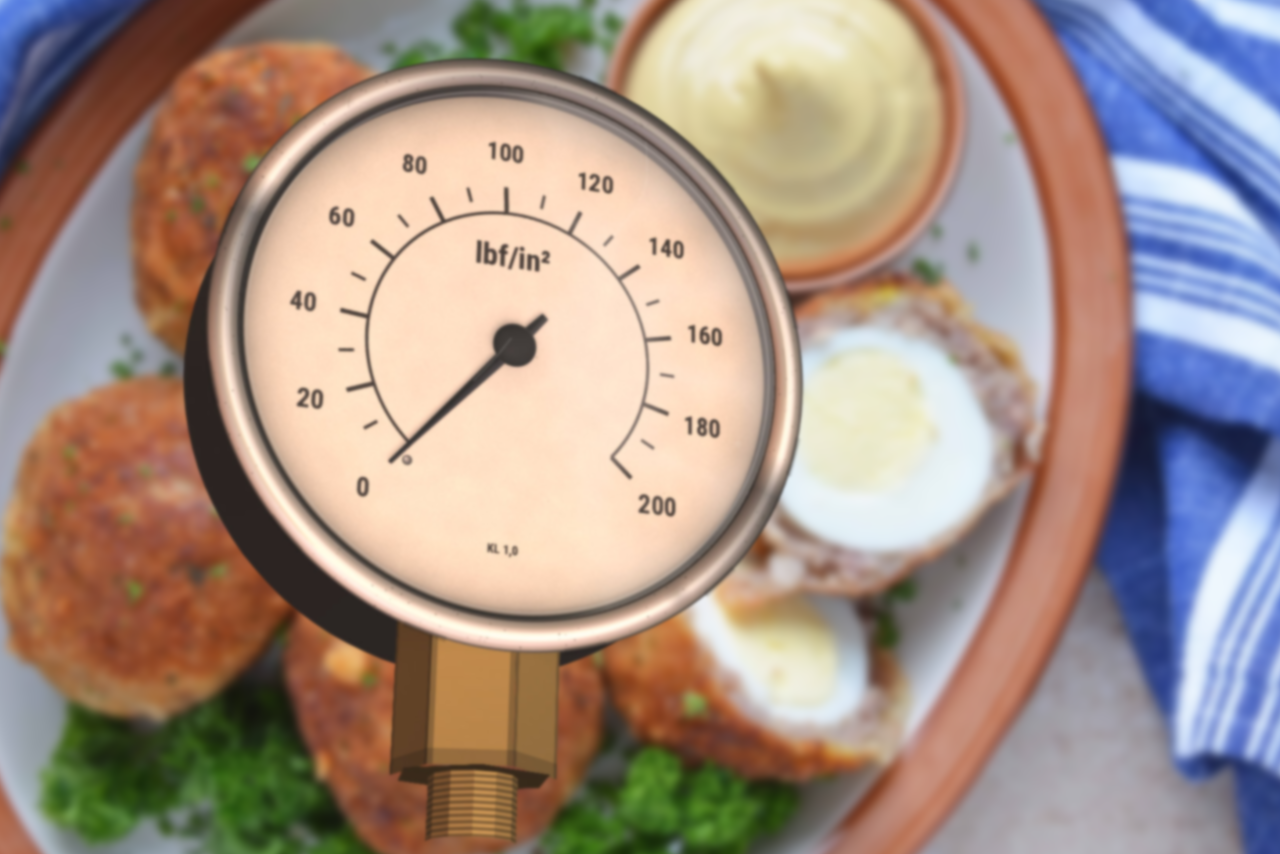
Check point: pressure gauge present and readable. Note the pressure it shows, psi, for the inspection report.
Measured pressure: 0 psi
